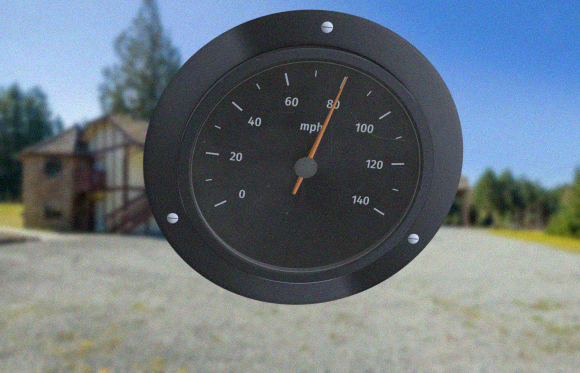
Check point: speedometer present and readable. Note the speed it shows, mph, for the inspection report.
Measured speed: 80 mph
